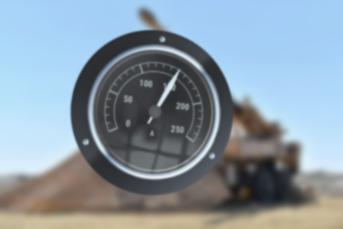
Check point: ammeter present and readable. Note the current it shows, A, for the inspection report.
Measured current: 150 A
